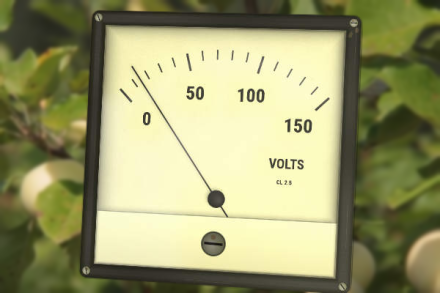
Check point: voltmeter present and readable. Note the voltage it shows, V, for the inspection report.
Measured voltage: 15 V
